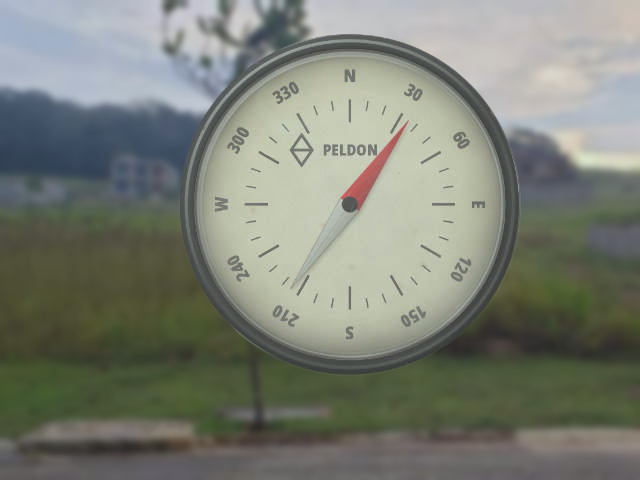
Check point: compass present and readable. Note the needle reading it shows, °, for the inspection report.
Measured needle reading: 35 °
